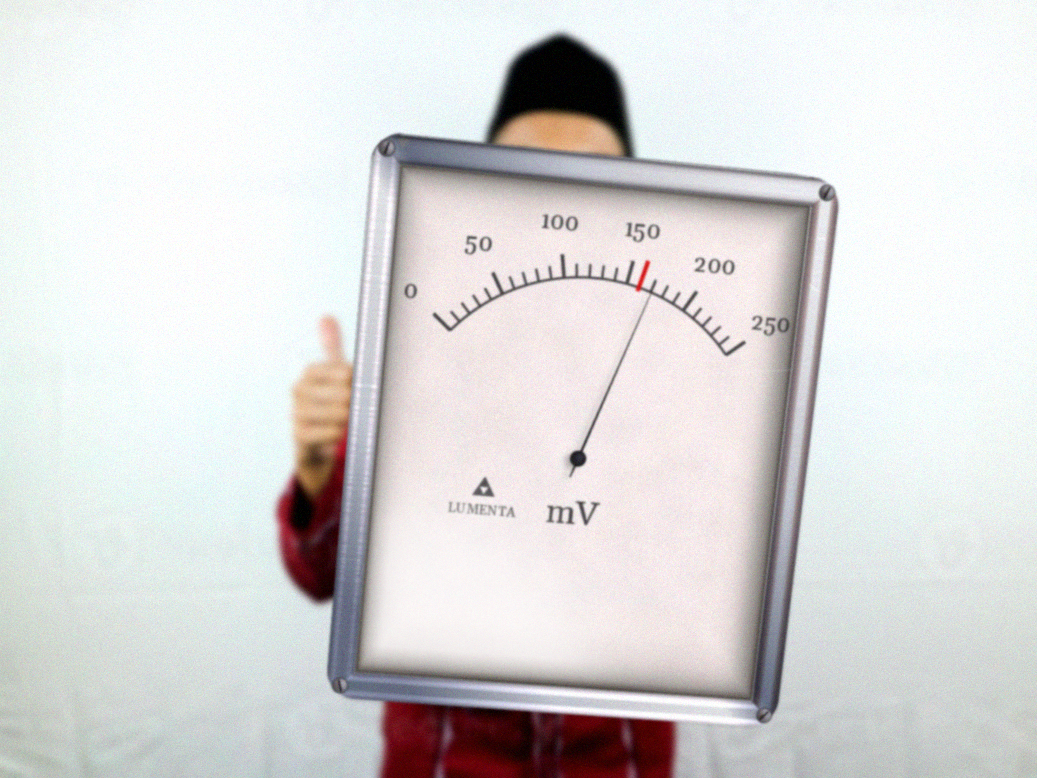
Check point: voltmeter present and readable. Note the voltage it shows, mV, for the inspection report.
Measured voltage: 170 mV
